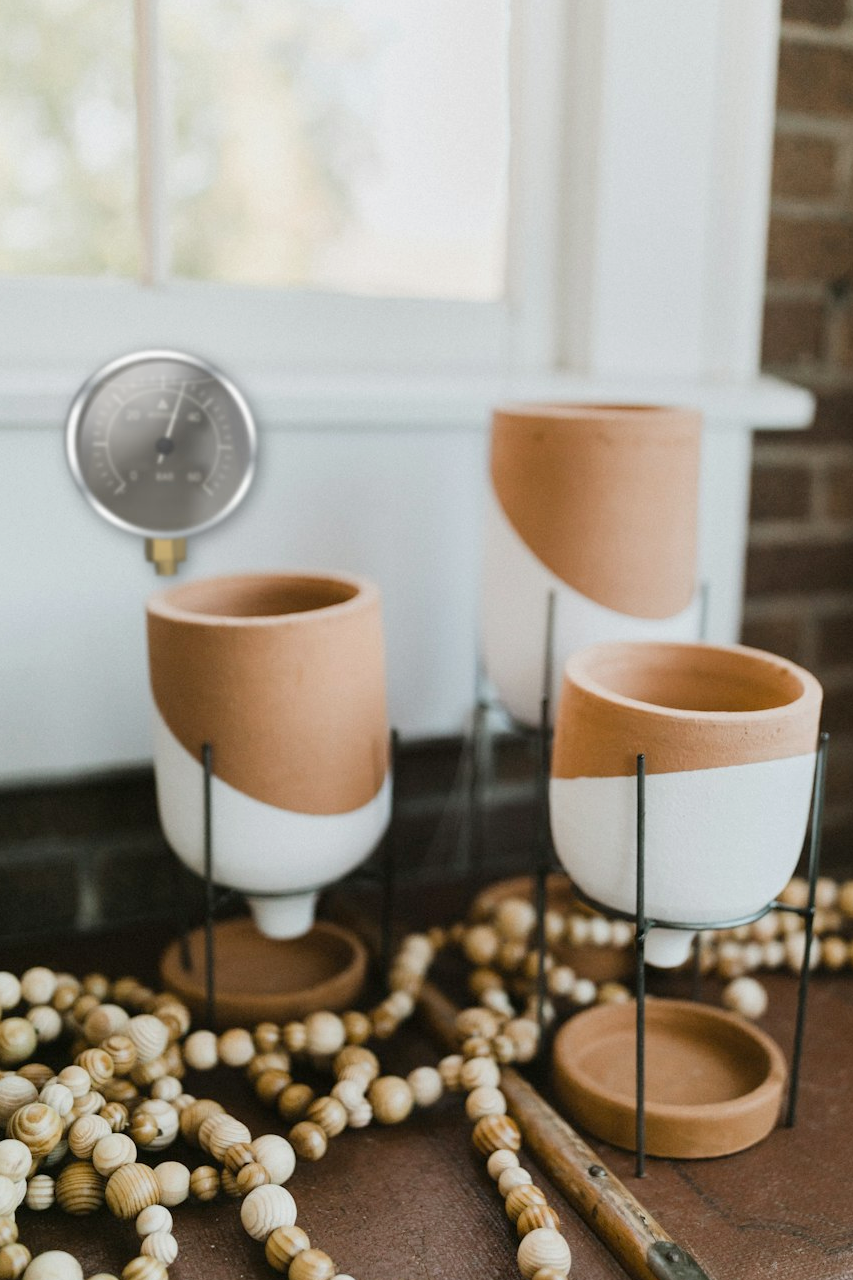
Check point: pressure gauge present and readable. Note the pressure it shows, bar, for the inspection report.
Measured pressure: 34 bar
